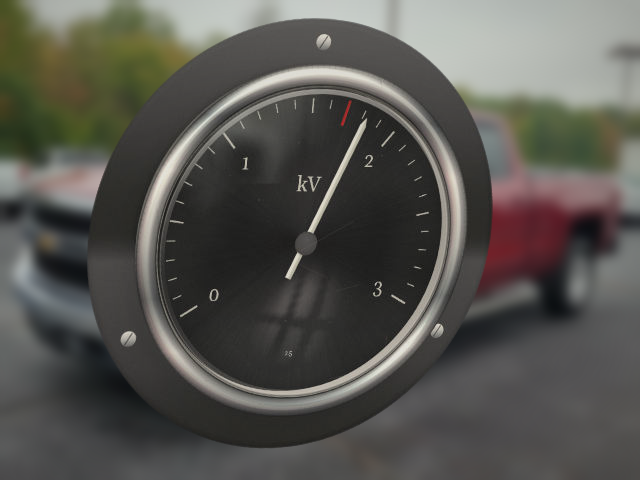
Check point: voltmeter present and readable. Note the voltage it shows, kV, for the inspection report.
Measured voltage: 1.8 kV
